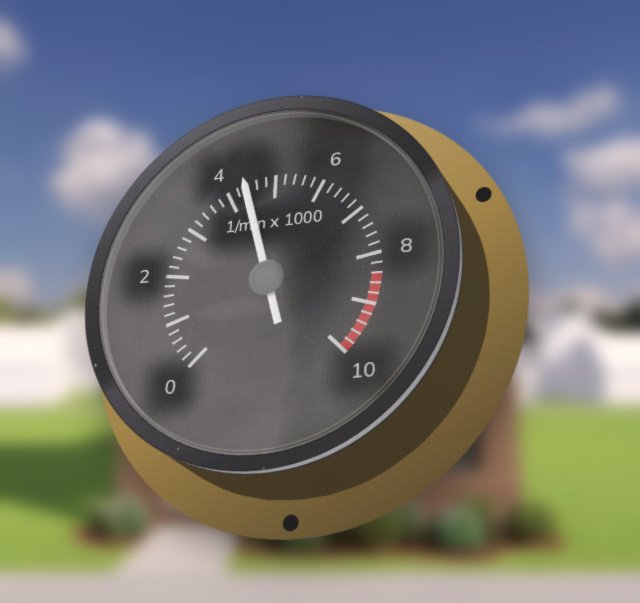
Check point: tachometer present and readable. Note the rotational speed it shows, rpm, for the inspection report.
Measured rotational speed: 4400 rpm
